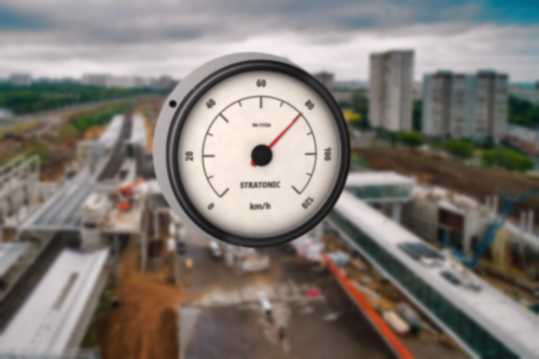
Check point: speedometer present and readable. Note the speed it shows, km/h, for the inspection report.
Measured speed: 80 km/h
